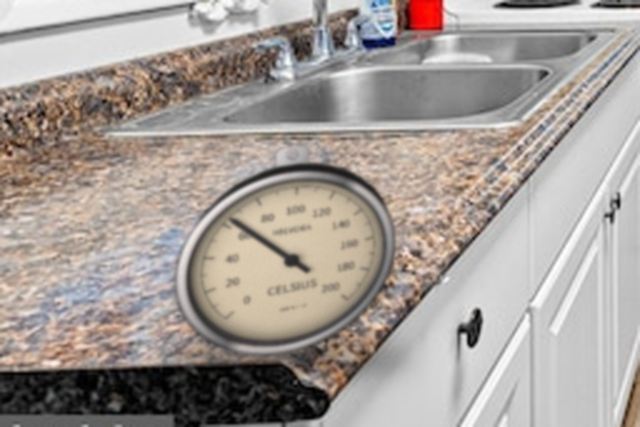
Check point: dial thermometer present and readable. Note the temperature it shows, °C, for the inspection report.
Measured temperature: 65 °C
